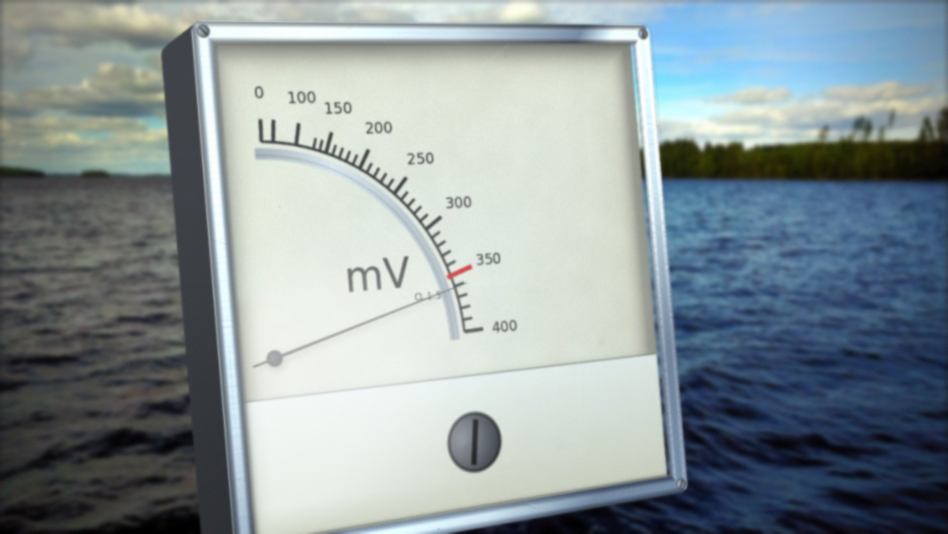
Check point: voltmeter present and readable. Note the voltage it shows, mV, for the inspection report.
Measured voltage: 360 mV
